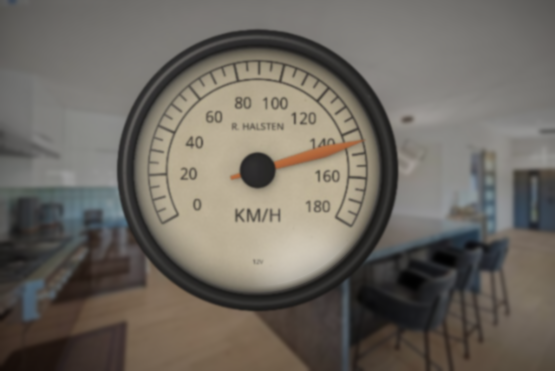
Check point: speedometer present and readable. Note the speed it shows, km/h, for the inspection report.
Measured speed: 145 km/h
